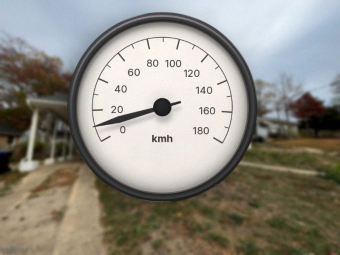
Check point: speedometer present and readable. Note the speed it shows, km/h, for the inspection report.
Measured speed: 10 km/h
